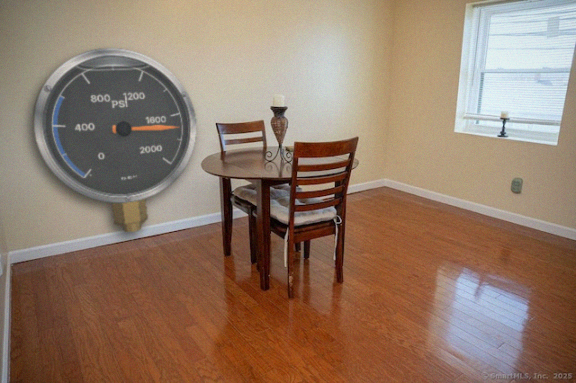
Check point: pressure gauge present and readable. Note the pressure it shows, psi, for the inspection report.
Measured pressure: 1700 psi
